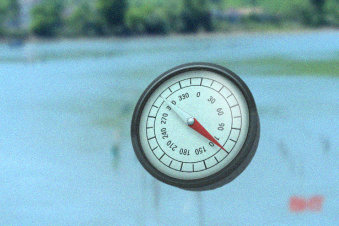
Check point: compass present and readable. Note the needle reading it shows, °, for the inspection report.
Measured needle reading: 120 °
